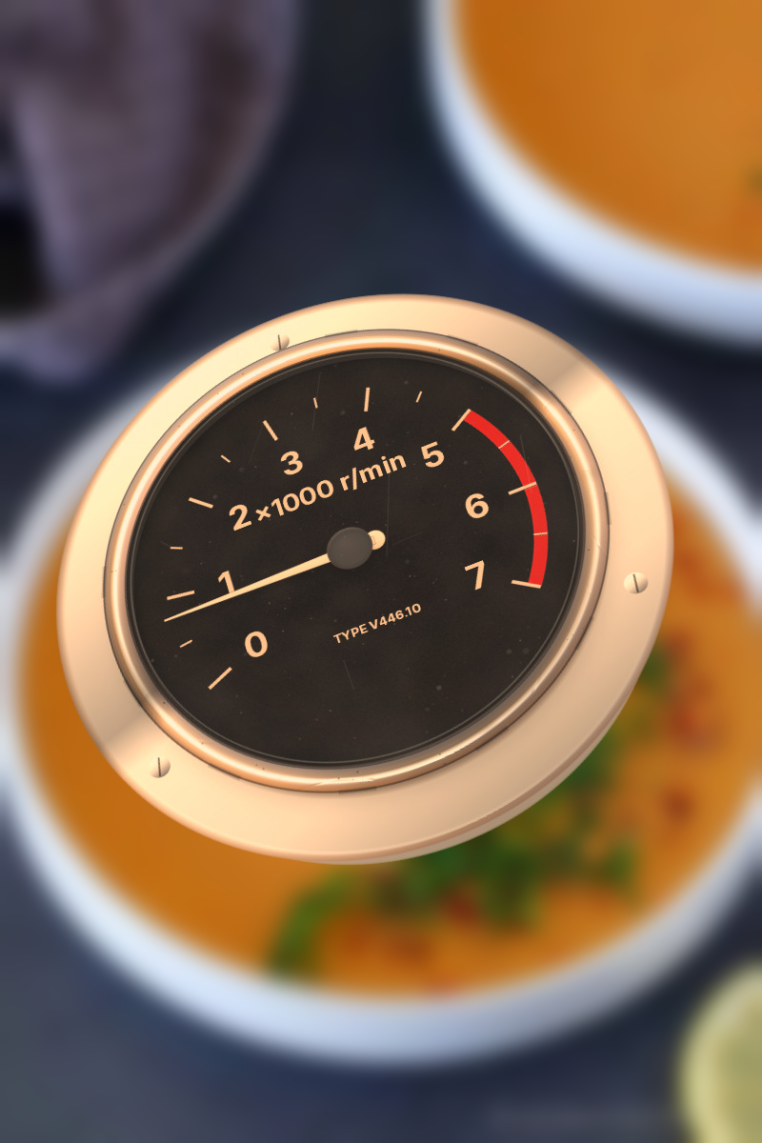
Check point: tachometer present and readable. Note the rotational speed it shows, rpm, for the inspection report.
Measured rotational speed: 750 rpm
